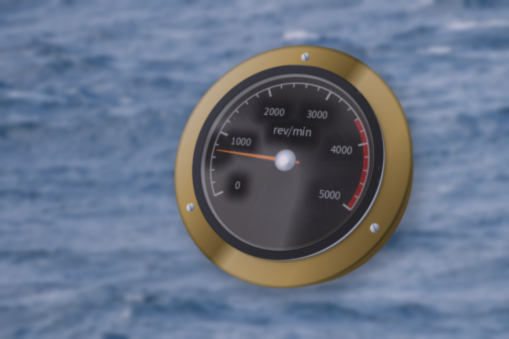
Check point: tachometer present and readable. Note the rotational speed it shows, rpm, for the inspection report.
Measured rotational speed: 700 rpm
